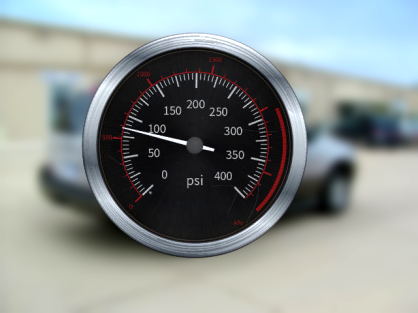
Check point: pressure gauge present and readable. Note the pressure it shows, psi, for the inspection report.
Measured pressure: 85 psi
